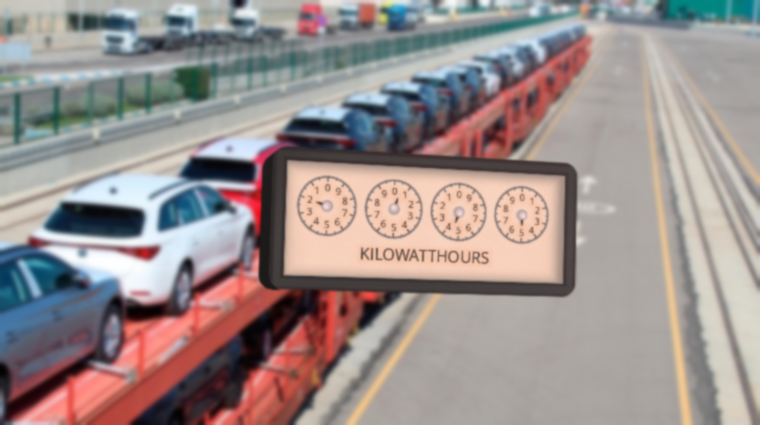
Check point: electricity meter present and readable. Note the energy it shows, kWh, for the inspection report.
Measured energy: 2045 kWh
